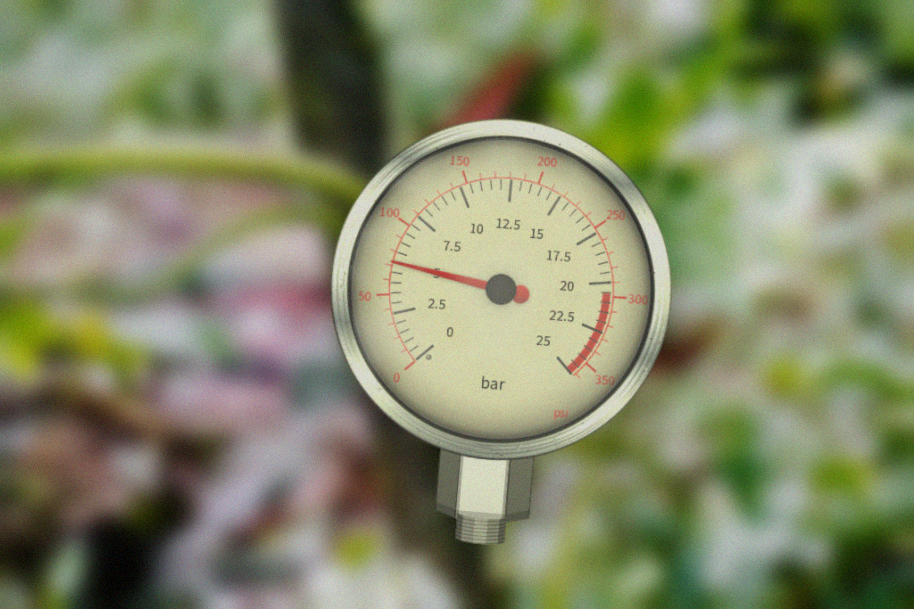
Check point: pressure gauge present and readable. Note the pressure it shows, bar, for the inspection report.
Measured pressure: 5 bar
